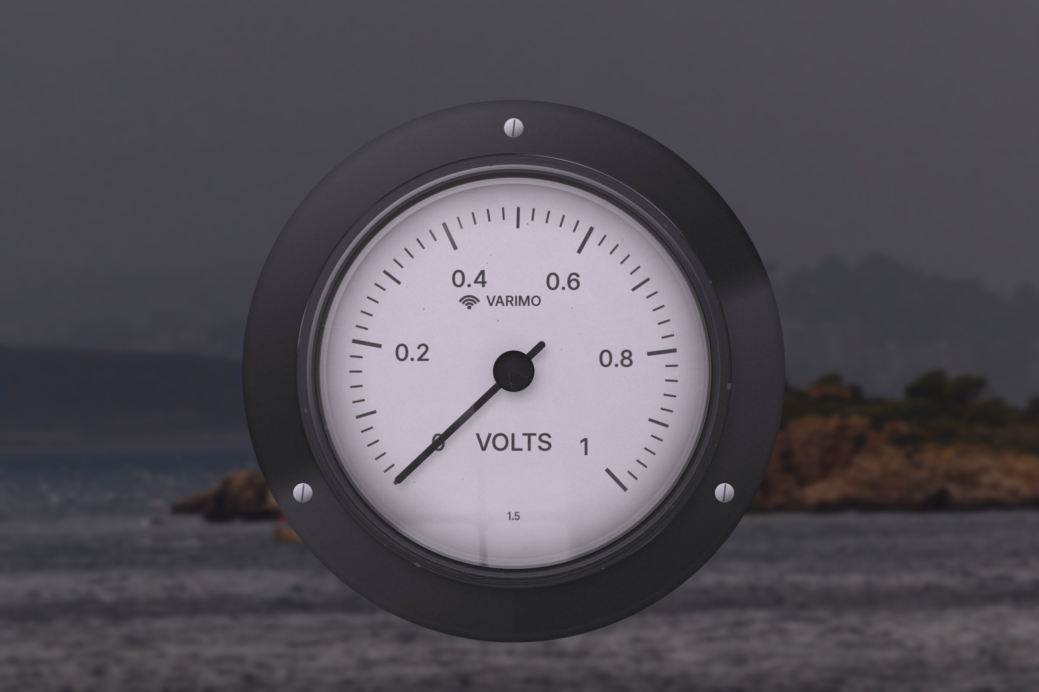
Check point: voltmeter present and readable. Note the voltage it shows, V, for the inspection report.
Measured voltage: 0 V
